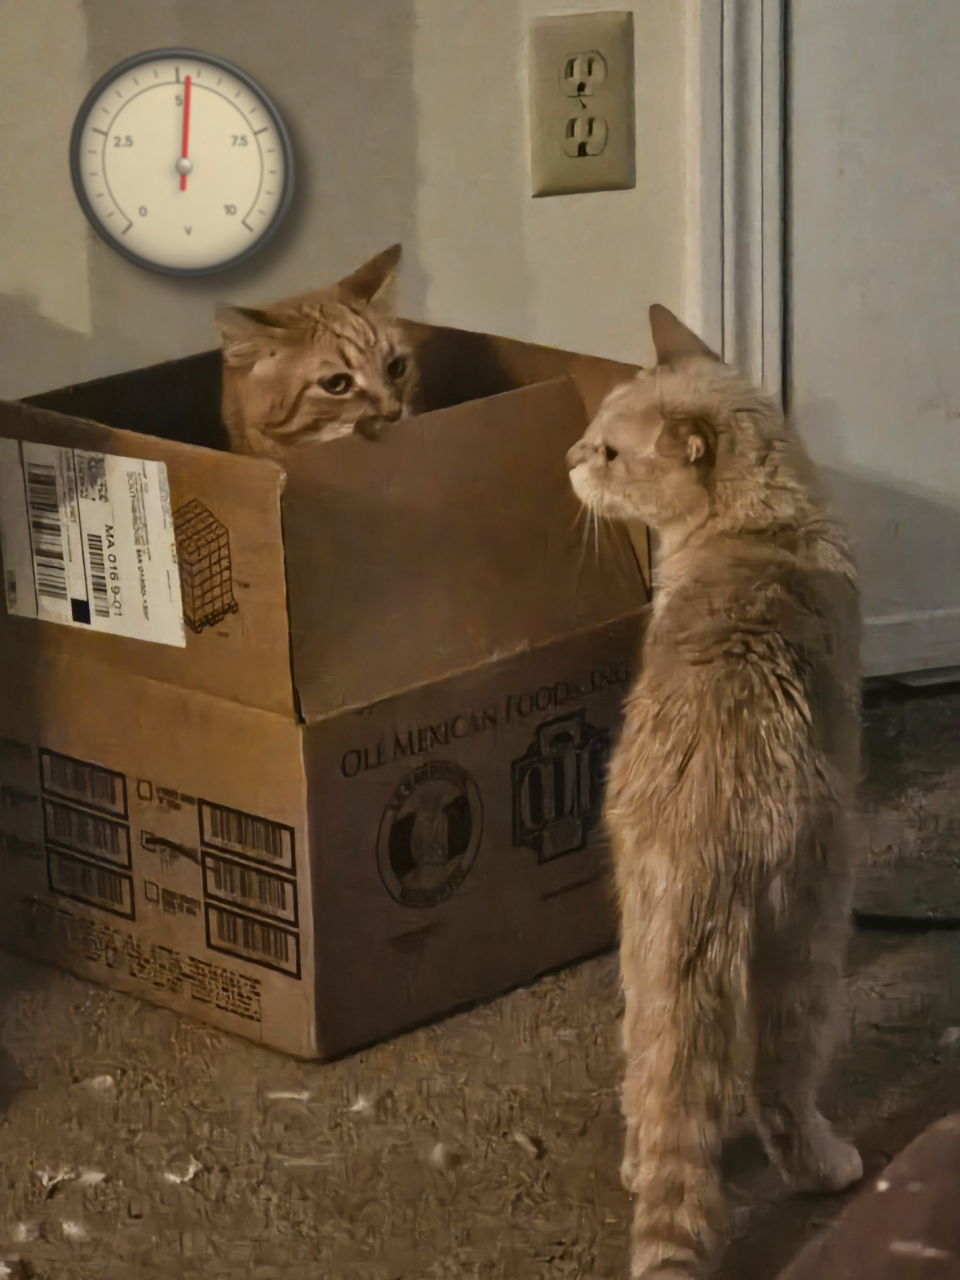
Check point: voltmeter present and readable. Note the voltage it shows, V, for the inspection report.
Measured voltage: 5.25 V
